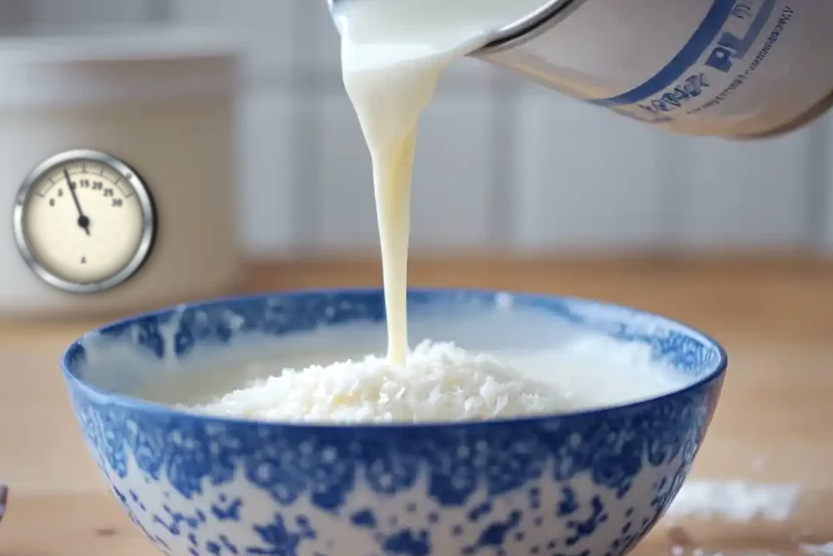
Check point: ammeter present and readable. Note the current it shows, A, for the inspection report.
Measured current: 10 A
